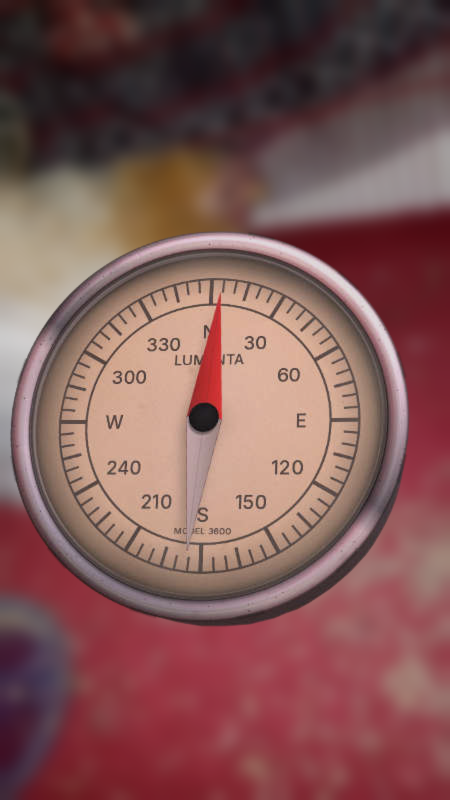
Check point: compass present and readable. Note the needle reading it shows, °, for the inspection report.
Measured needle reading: 5 °
